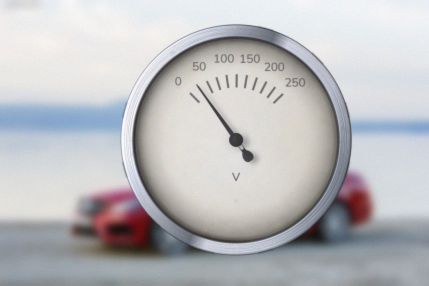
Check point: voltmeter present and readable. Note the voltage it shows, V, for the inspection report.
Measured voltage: 25 V
